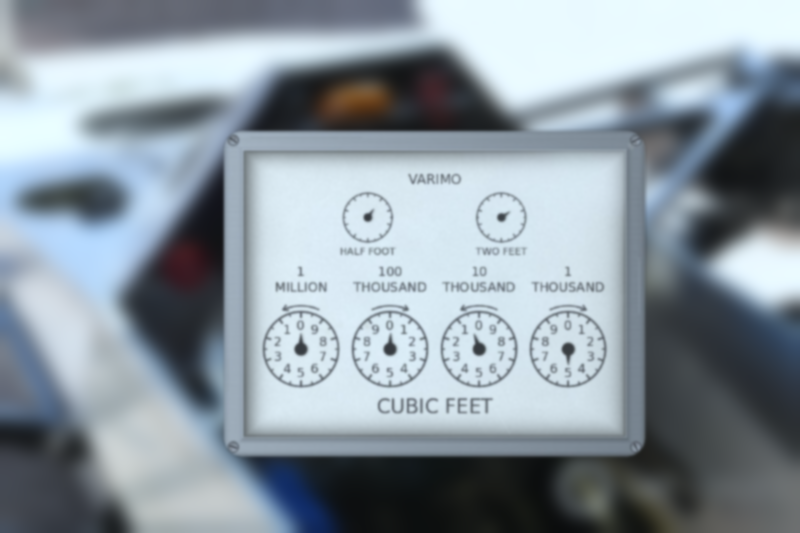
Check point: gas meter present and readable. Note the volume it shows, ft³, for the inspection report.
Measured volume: 500 ft³
